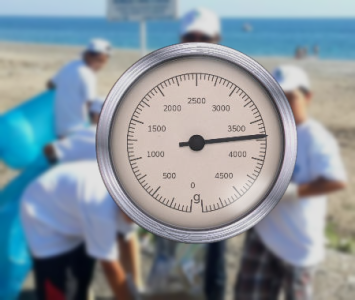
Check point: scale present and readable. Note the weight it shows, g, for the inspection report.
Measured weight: 3700 g
